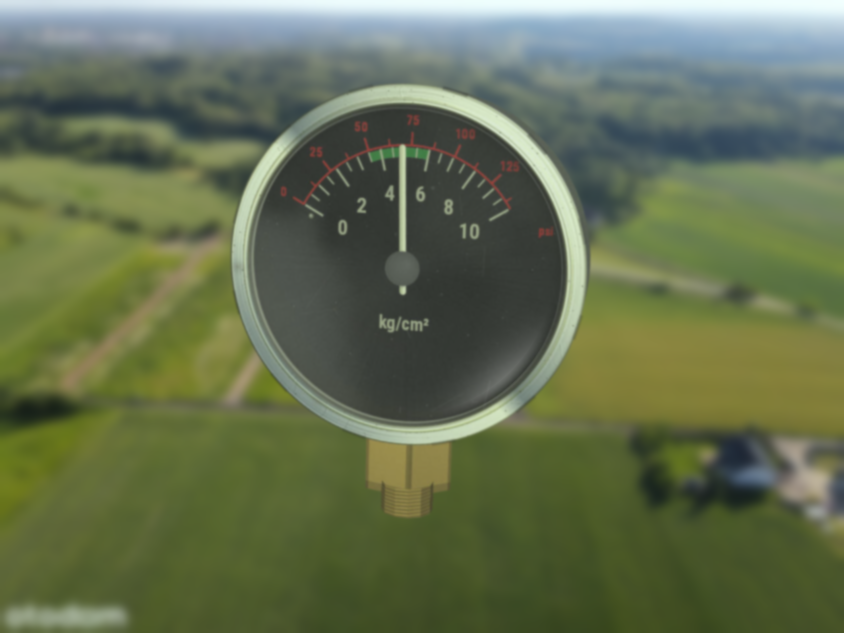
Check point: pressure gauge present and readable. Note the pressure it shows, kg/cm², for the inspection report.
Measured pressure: 5 kg/cm²
